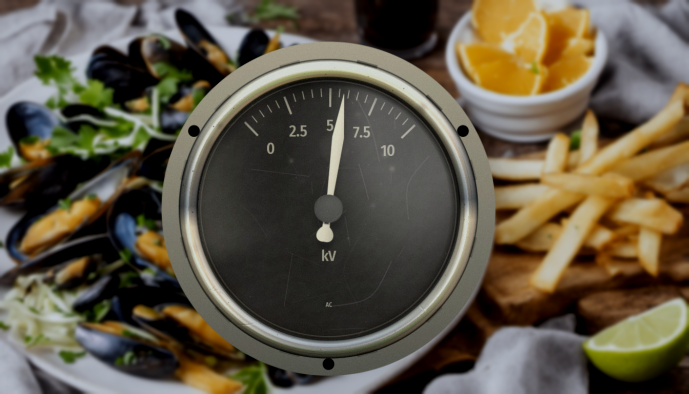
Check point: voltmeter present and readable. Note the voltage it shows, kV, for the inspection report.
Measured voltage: 5.75 kV
